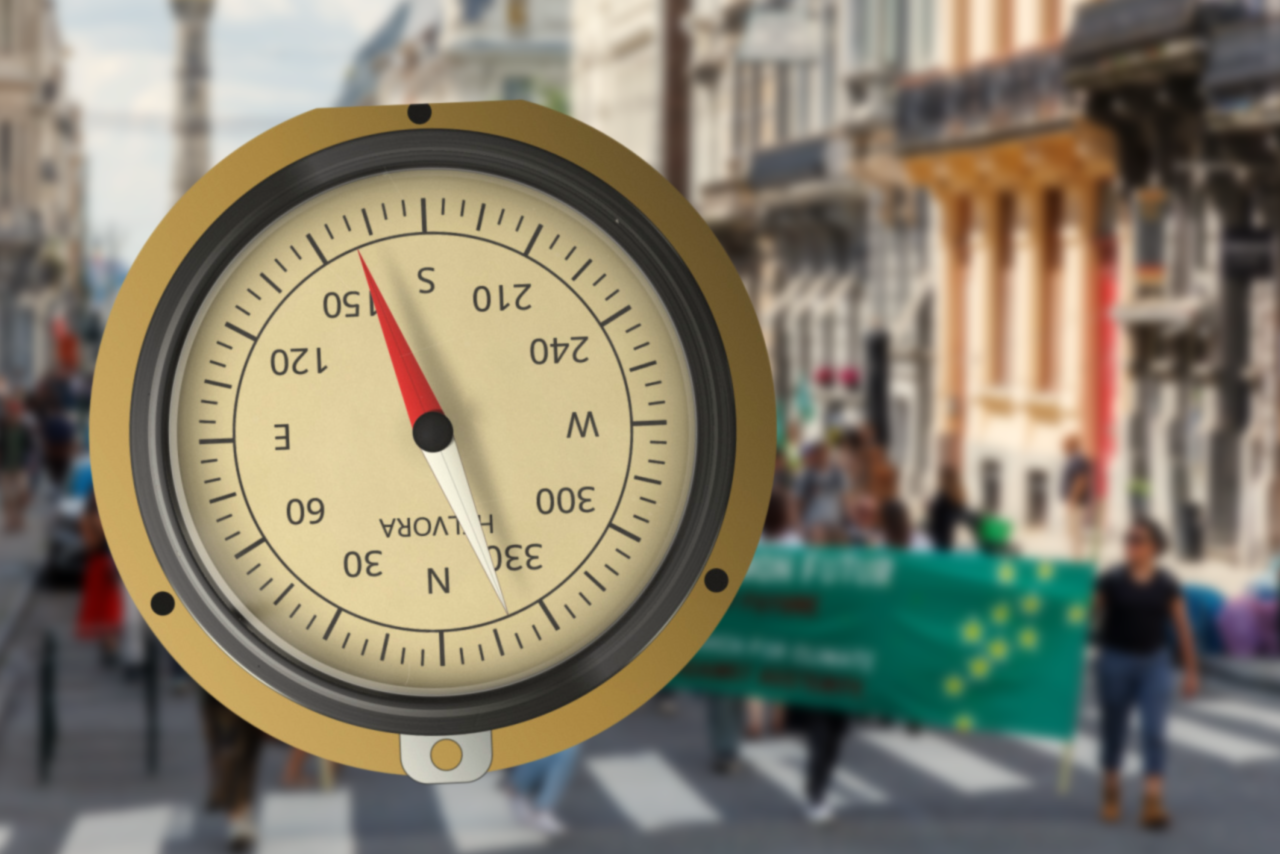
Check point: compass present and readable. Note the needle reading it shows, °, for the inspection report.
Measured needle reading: 160 °
